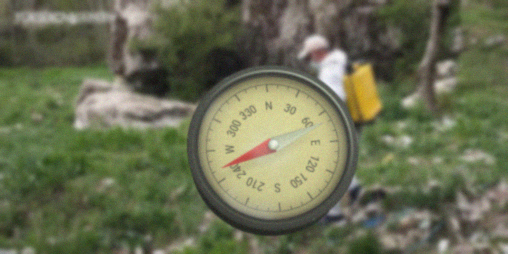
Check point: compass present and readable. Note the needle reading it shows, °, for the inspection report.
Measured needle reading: 250 °
